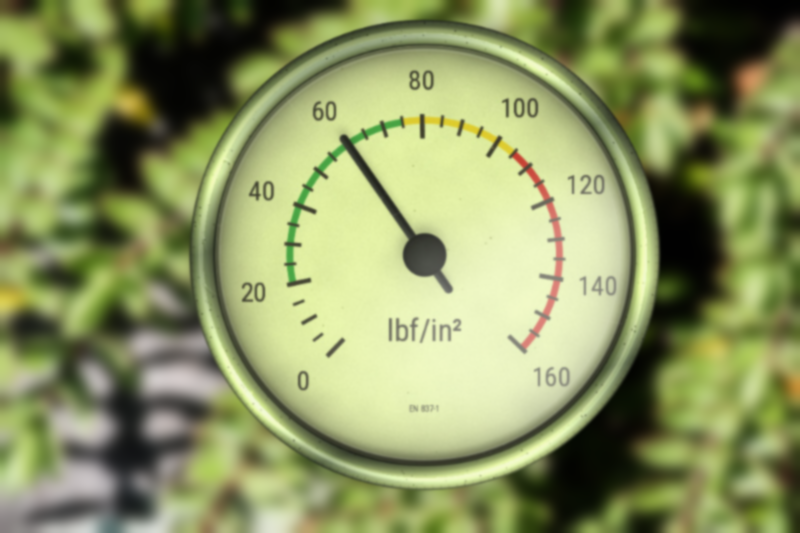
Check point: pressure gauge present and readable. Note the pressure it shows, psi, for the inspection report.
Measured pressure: 60 psi
